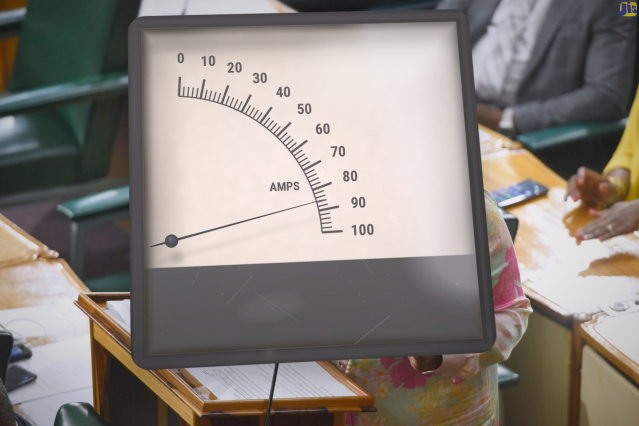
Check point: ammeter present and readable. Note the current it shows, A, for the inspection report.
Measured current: 86 A
